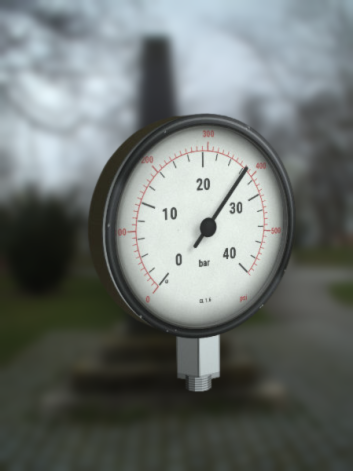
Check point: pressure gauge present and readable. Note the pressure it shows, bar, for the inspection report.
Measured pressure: 26 bar
